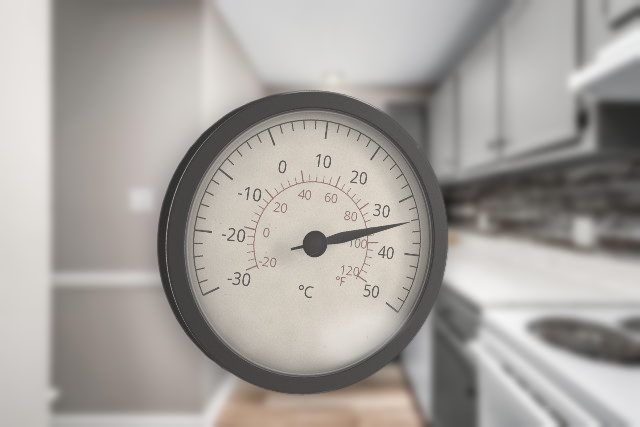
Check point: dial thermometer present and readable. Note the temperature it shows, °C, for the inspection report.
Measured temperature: 34 °C
